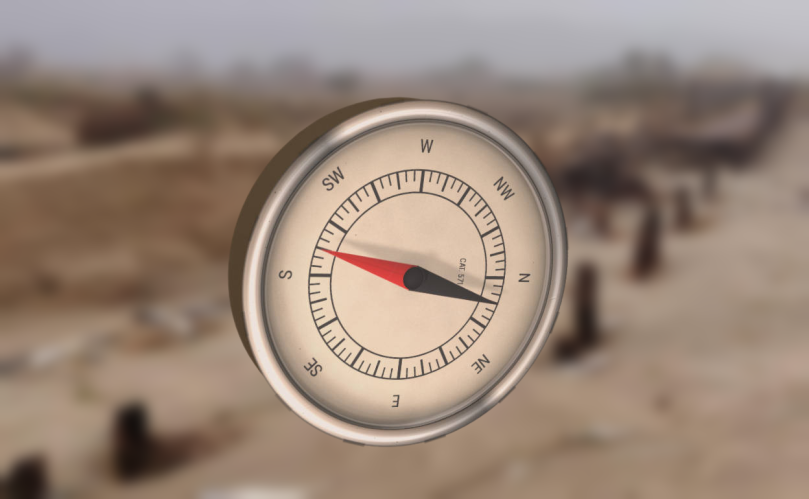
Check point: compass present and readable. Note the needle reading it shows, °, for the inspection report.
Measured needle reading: 195 °
